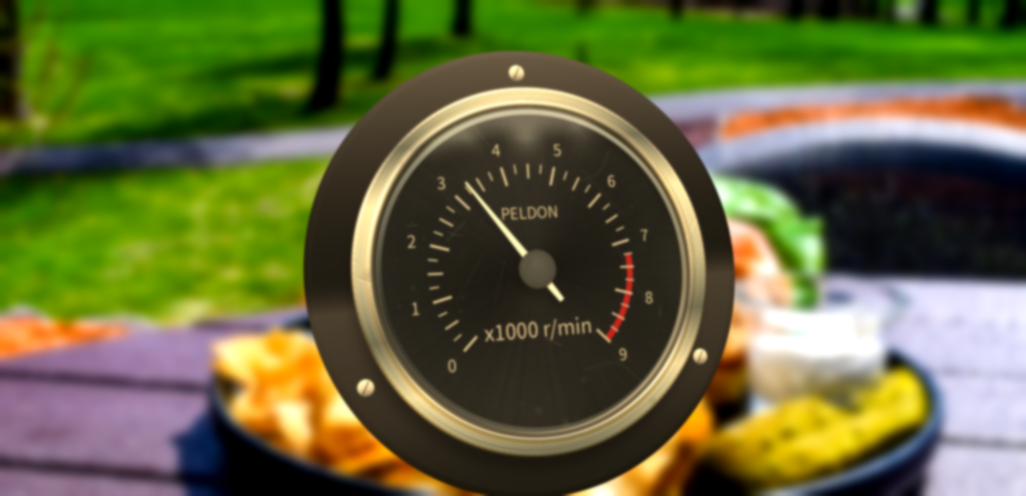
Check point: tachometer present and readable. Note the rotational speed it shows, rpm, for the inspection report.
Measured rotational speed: 3250 rpm
